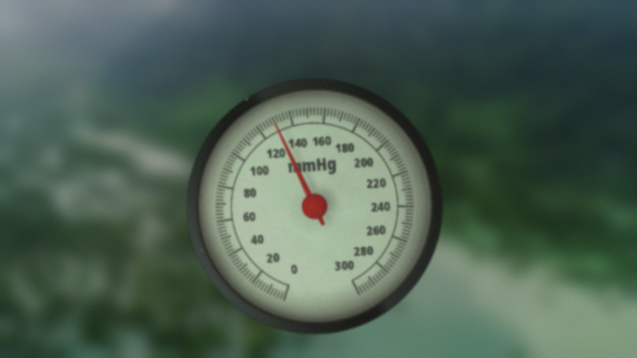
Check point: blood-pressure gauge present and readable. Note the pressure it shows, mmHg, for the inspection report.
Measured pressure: 130 mmHg
